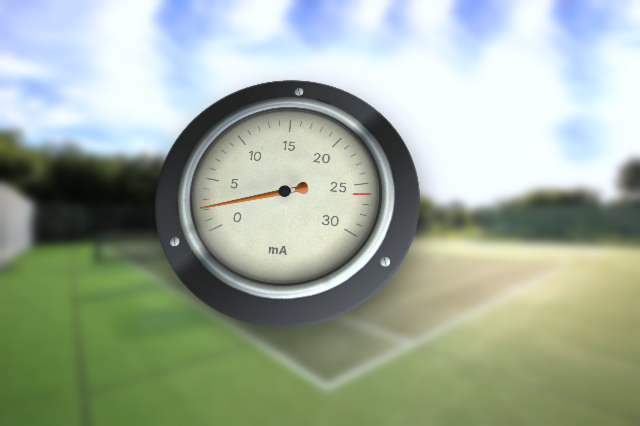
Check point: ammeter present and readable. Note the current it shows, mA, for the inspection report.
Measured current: 2 mA
